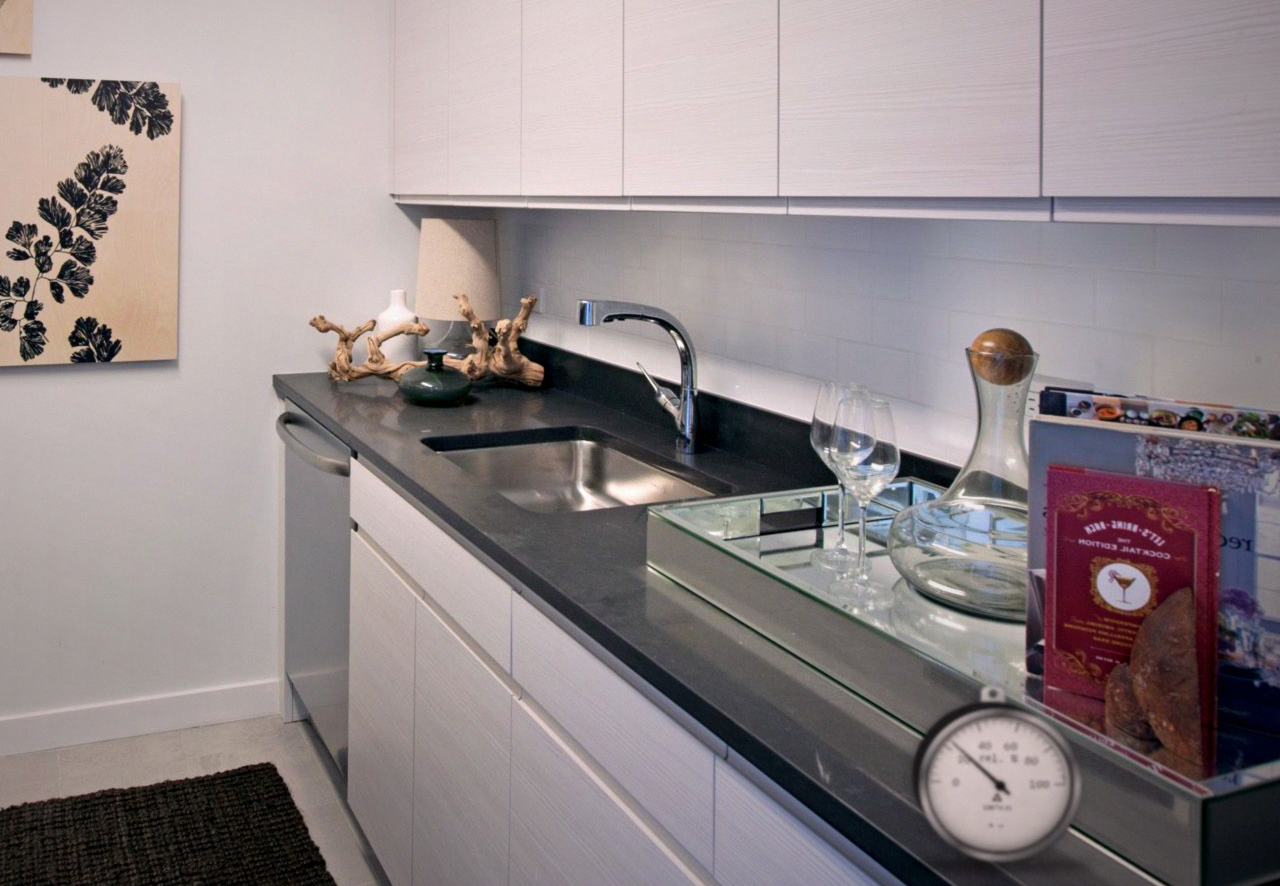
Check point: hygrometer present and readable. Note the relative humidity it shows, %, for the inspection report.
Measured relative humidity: 24 %
